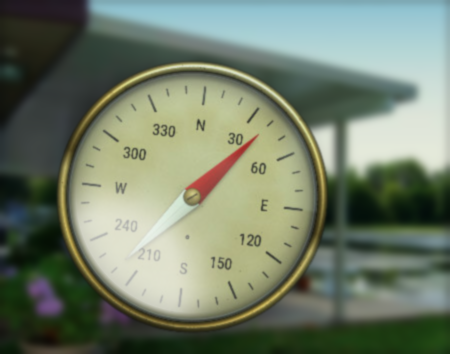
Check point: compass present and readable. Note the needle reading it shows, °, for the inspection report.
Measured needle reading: 40 °
